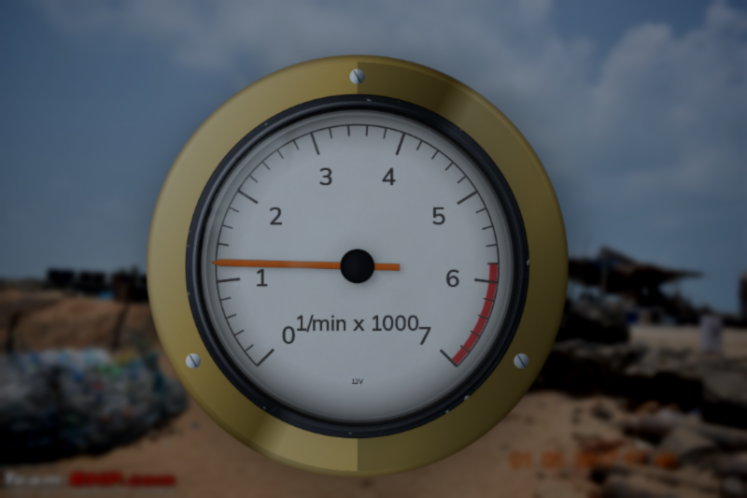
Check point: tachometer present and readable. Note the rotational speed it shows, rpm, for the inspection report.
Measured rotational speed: 1200 rpm
